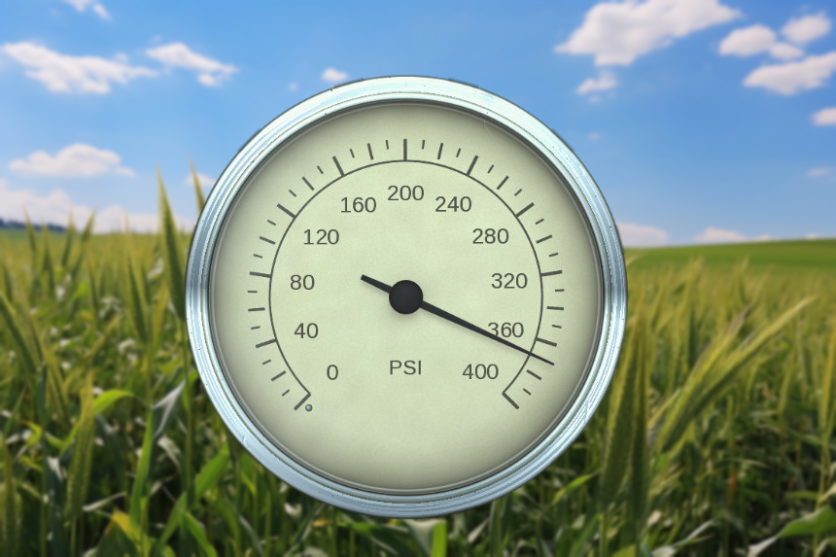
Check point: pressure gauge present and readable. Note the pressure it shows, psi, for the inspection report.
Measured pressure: 370 psi
